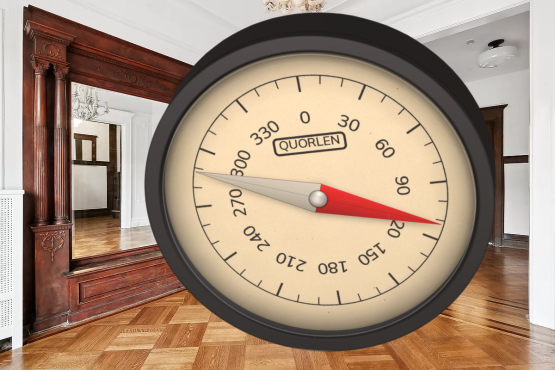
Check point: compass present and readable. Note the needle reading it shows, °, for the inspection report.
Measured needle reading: 110 °
